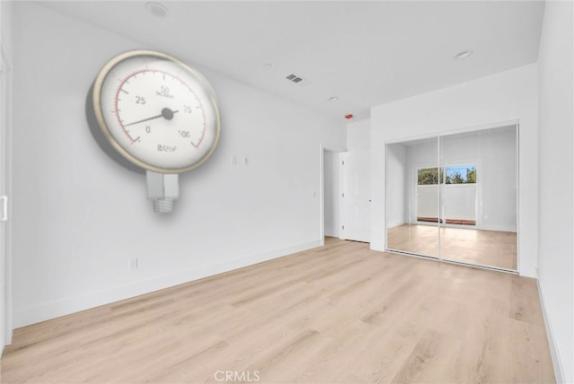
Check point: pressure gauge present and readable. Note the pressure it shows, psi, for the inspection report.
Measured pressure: 7.5 psi
